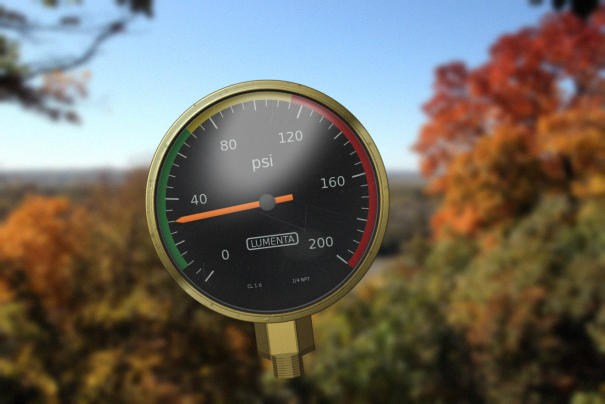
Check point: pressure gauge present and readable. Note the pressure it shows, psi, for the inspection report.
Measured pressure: 30 psi
